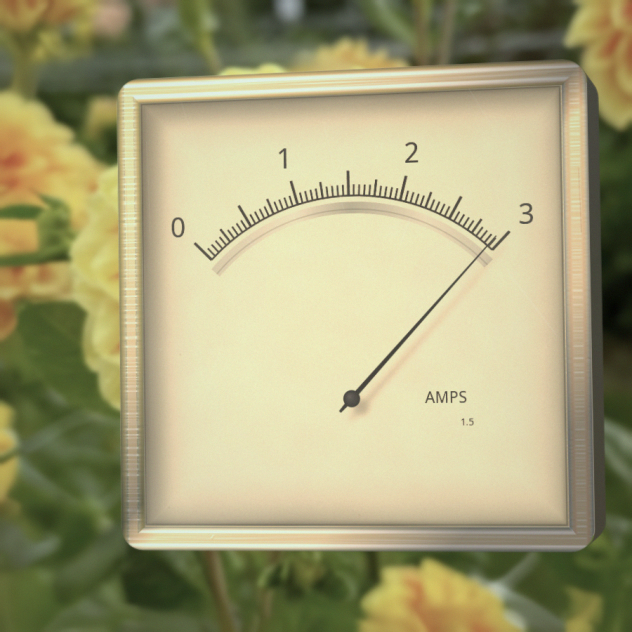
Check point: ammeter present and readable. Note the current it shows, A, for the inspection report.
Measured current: 2.95 A
